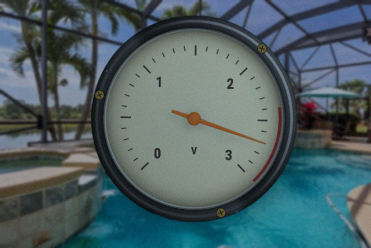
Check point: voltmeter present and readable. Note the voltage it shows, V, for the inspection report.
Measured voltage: 2.7 V
